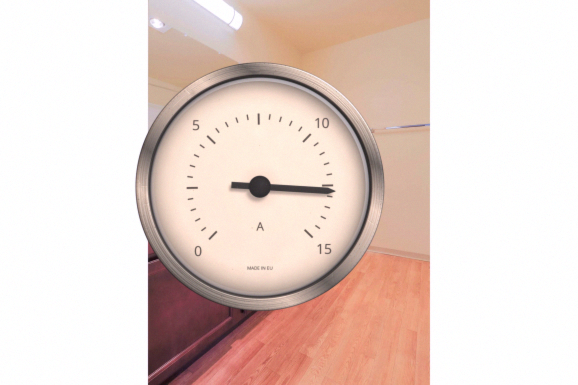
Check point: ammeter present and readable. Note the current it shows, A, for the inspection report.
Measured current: 12.75 A
